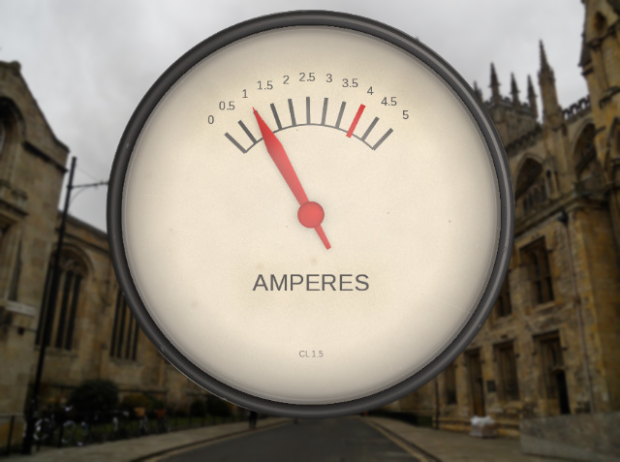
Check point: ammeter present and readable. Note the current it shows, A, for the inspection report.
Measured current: 1 A
